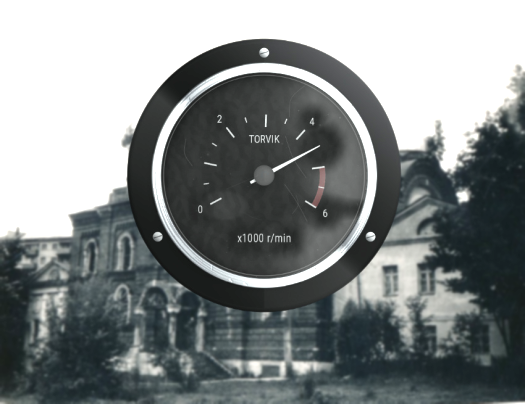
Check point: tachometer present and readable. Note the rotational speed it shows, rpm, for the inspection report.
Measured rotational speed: 4500 rpm
